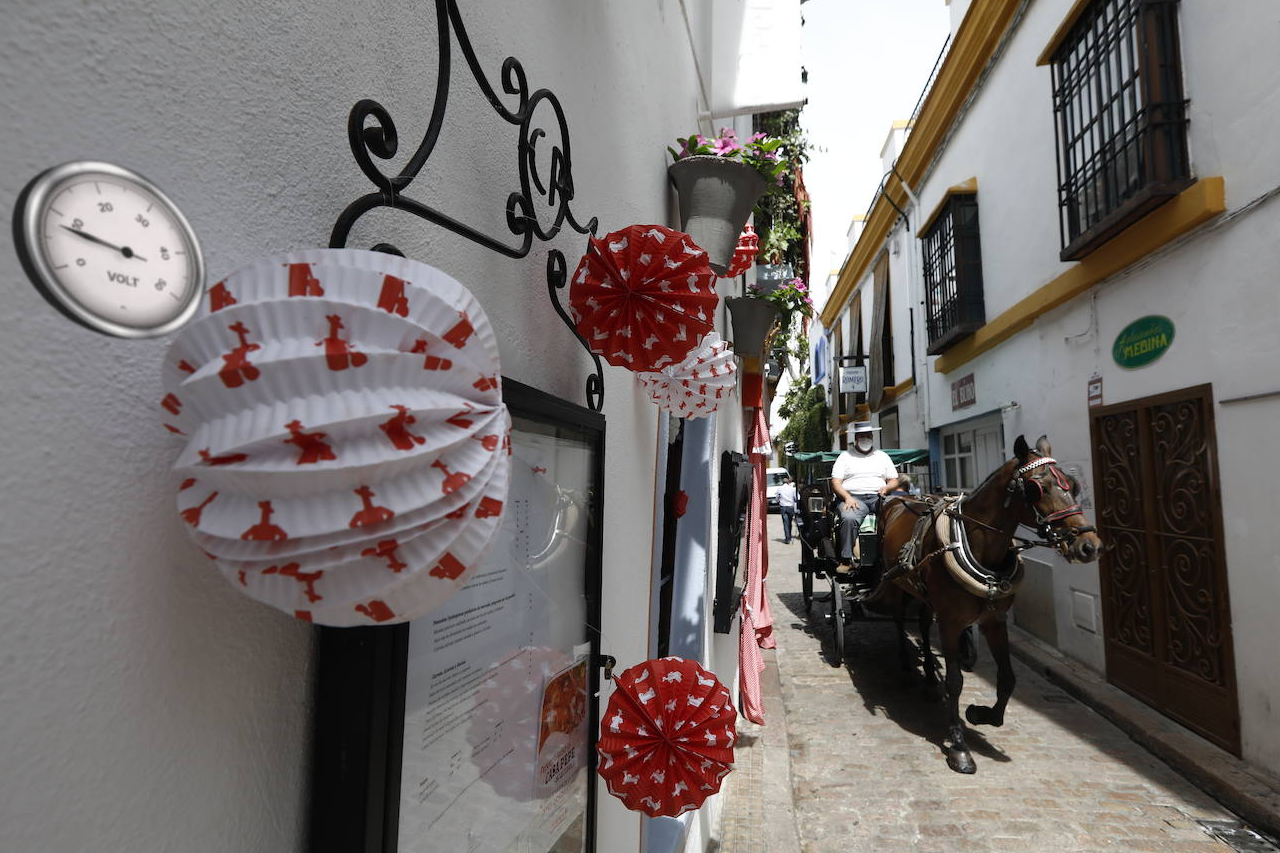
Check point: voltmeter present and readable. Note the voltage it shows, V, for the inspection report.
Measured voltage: 7.5 V
